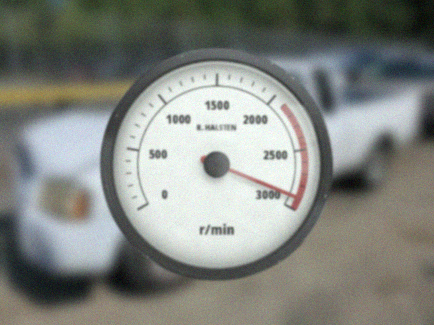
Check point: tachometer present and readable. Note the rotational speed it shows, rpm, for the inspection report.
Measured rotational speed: 2900 rpm
